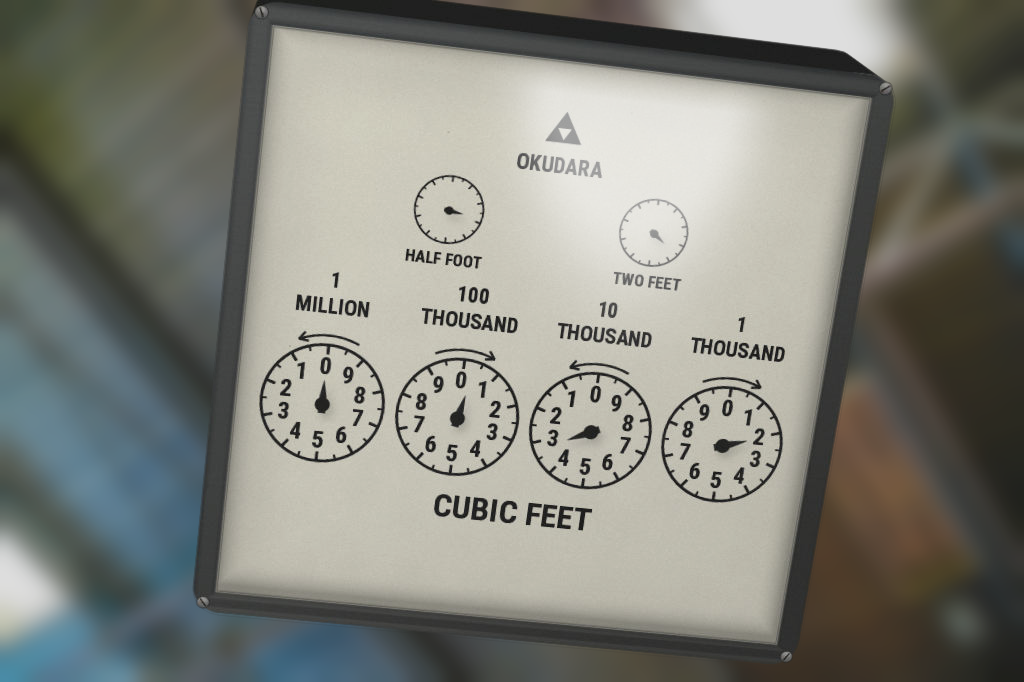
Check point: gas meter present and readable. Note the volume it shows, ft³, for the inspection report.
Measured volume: 3200 ft³
